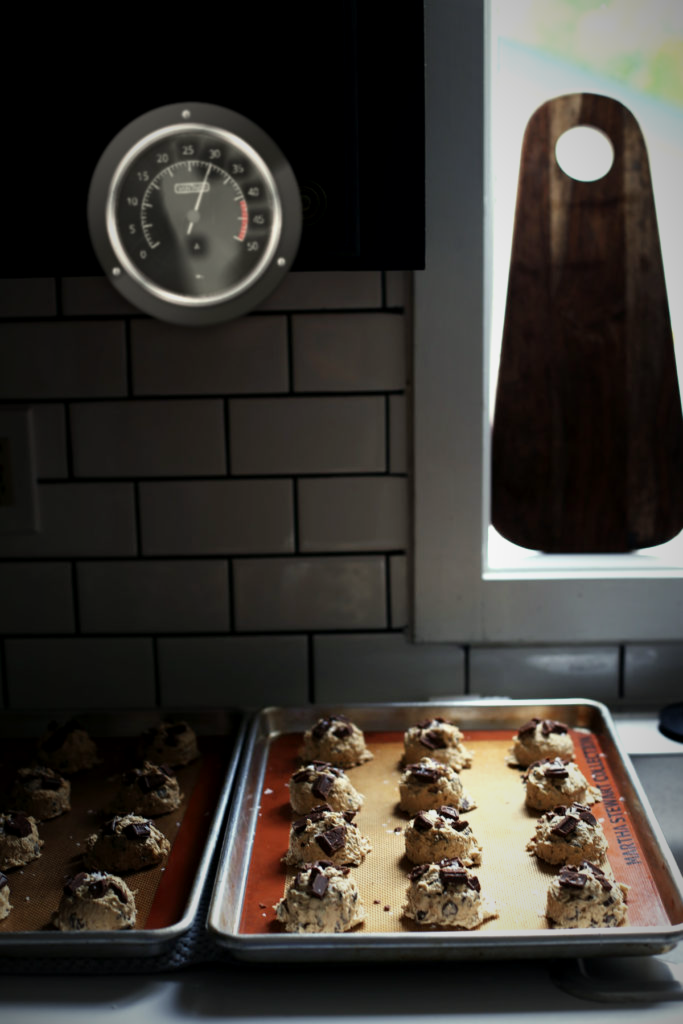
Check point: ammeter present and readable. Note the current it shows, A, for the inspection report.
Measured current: 30 A
